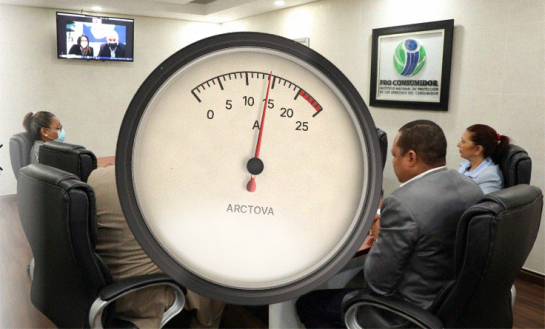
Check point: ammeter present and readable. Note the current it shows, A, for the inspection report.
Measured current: 14 A
